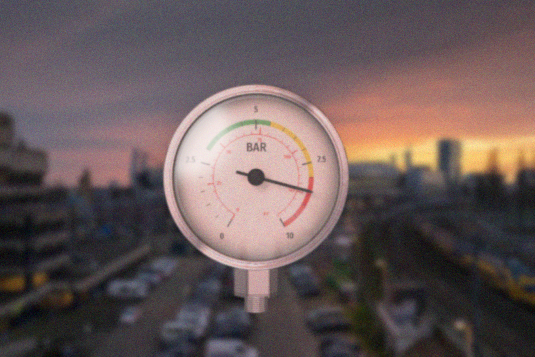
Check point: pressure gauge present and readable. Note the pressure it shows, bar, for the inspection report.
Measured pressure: 8.5 bar
